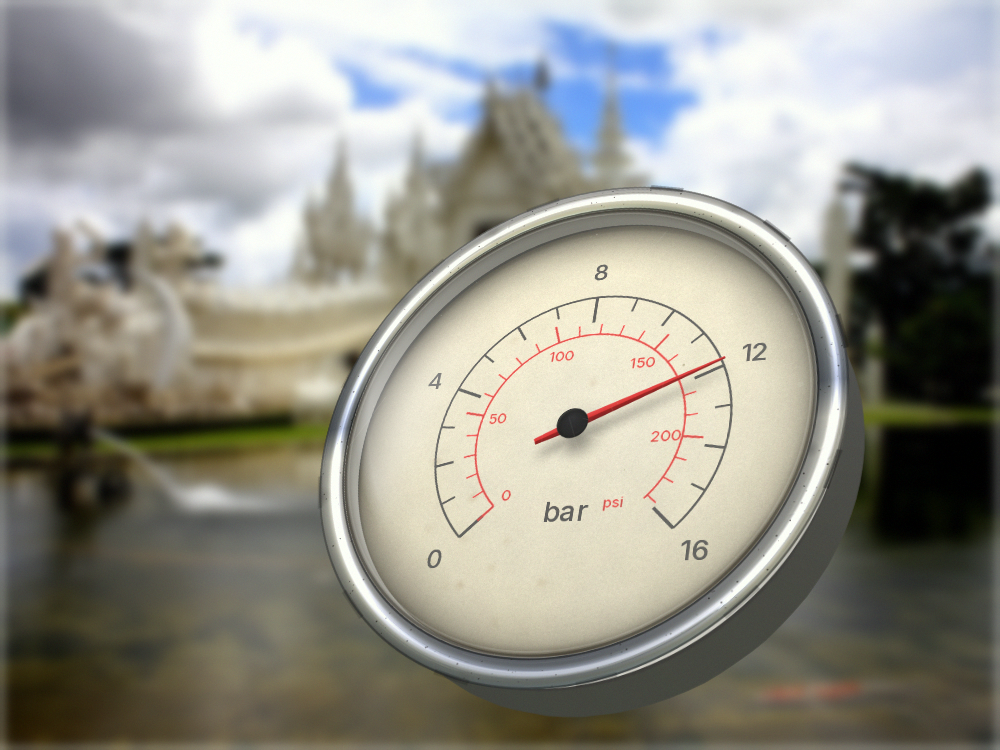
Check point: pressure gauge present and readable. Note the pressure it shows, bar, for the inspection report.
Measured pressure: 12 bar
